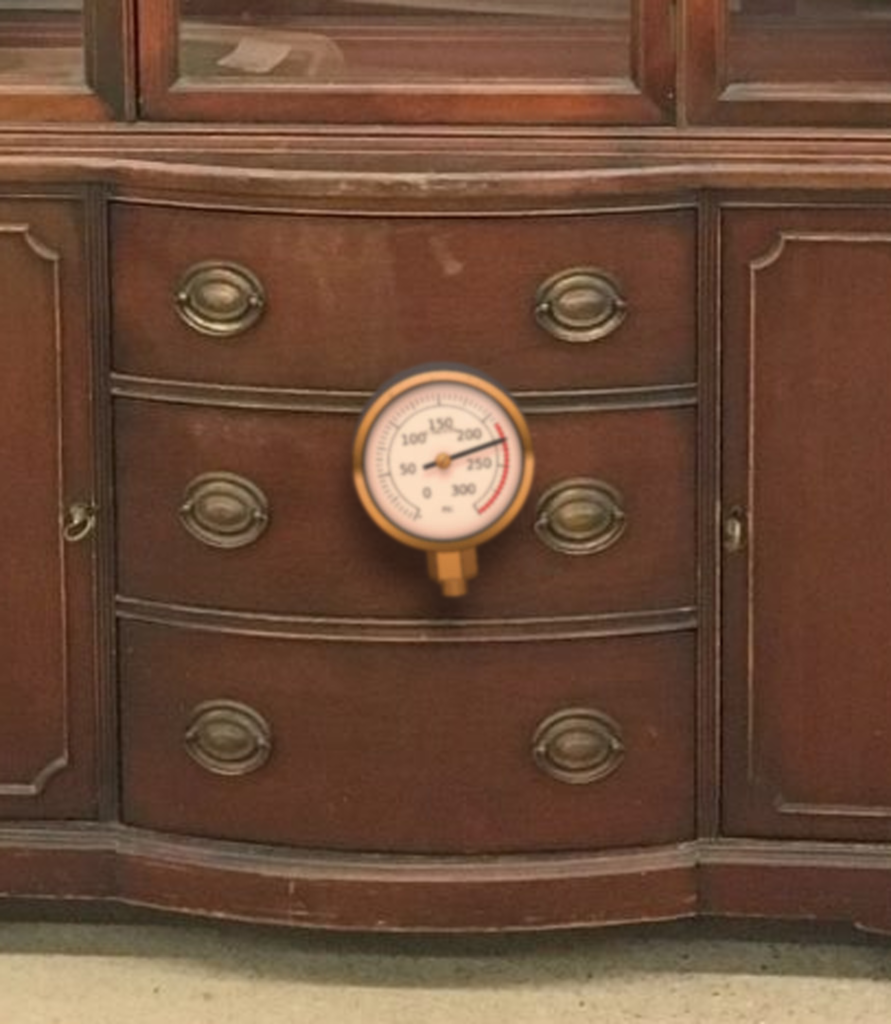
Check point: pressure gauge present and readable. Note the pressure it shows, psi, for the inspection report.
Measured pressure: 225 psi
